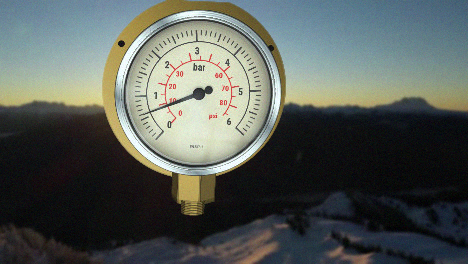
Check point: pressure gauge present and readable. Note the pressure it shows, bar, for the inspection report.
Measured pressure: 0.6 bar
